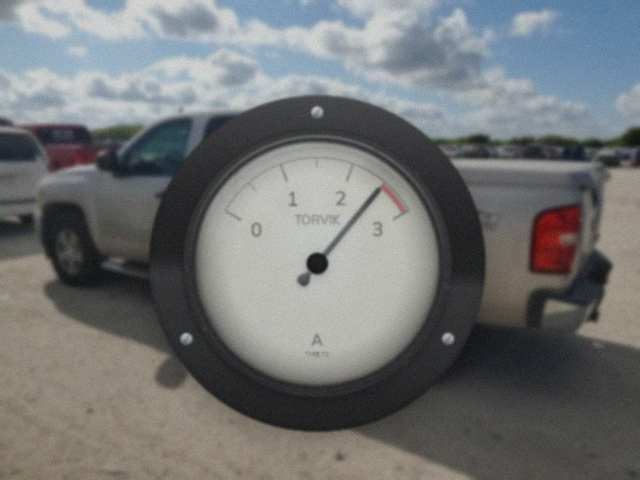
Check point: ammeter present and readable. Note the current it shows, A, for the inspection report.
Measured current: 2.5 A
